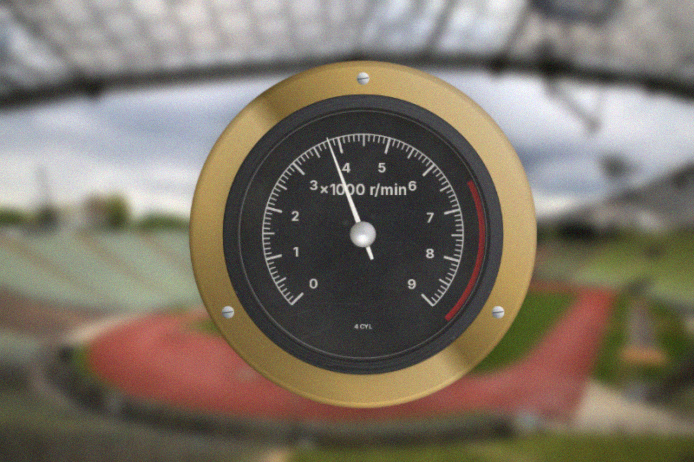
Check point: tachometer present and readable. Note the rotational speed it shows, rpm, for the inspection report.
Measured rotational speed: 3800 rpm
